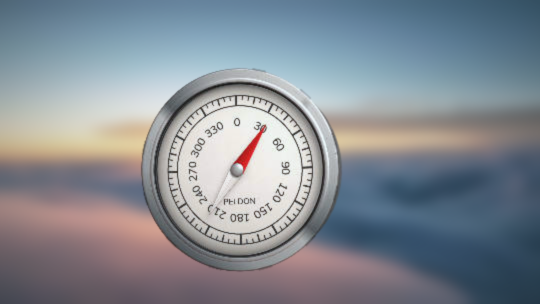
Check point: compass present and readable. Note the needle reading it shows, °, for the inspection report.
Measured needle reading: 35 °
